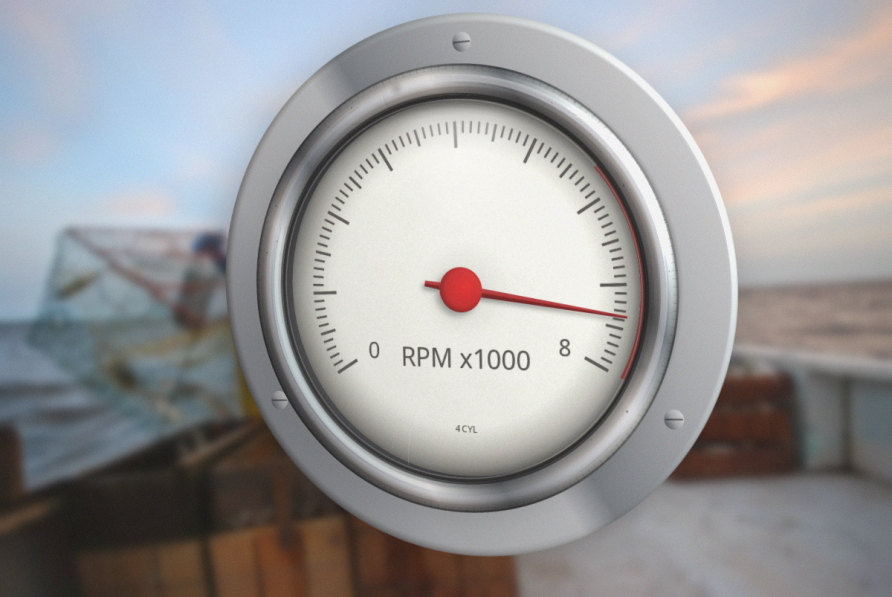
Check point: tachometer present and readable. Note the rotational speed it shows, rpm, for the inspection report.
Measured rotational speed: 7350 rpm
